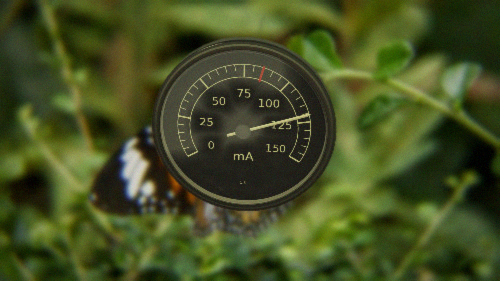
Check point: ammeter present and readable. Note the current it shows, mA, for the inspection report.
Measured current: 120 mA
